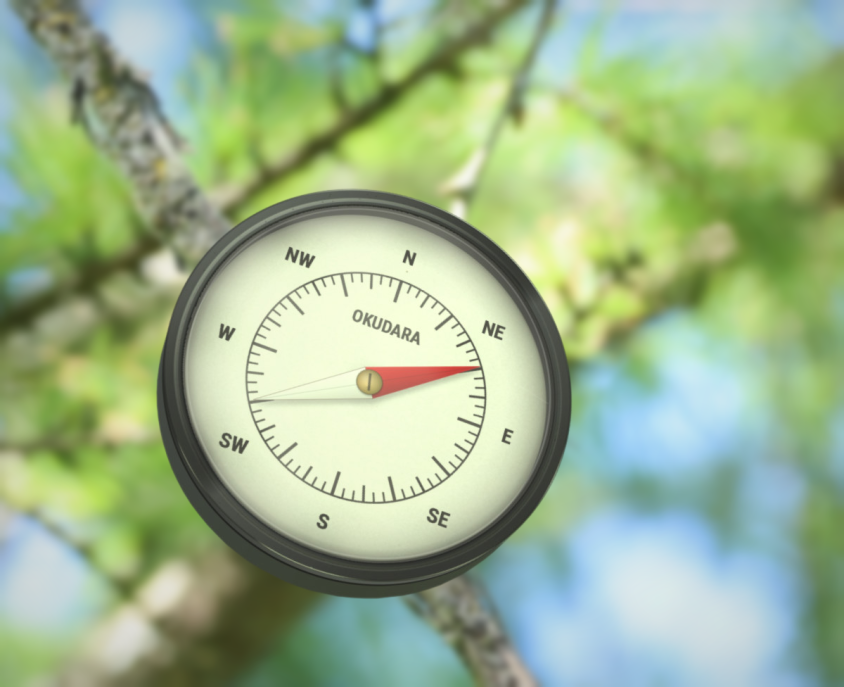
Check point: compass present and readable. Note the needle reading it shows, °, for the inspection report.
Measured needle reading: 60 °
